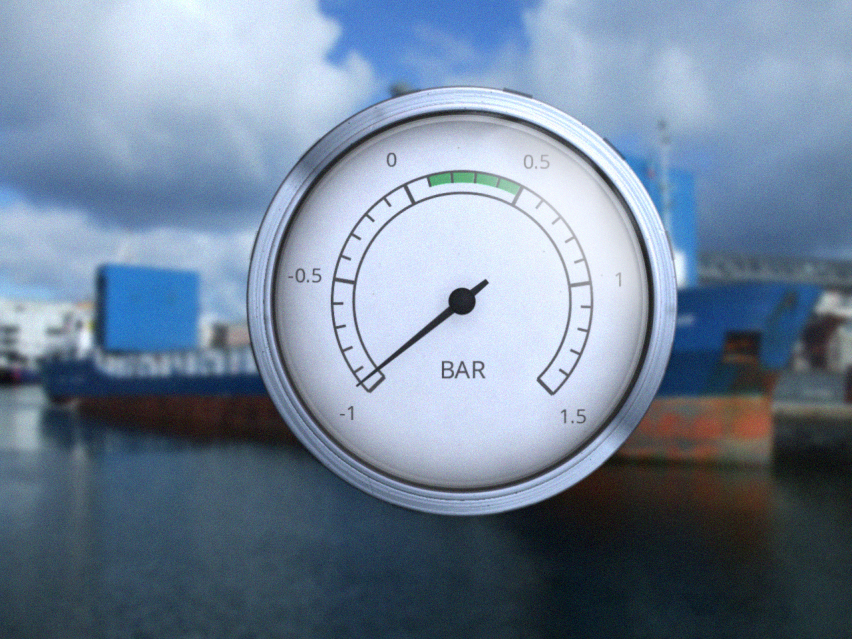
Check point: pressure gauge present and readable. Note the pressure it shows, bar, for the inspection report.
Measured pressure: -0.95 bar
